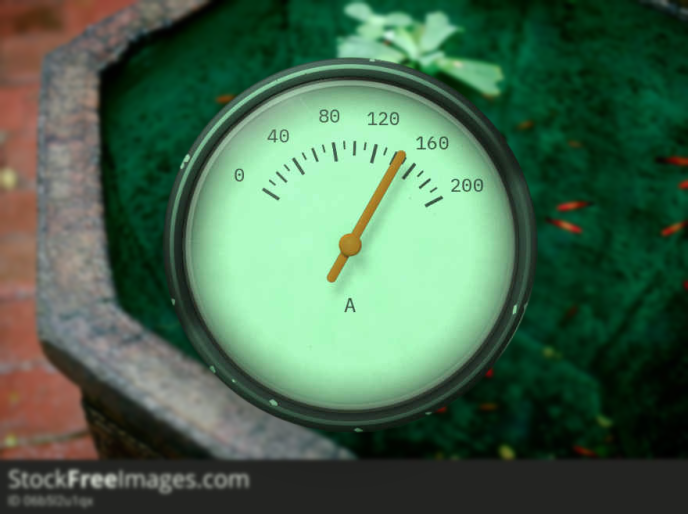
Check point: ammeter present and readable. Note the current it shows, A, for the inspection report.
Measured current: 145 A
